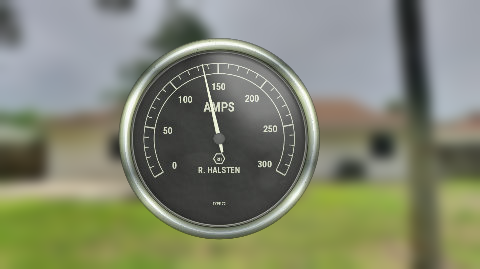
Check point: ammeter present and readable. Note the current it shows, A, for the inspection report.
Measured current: 135 A
